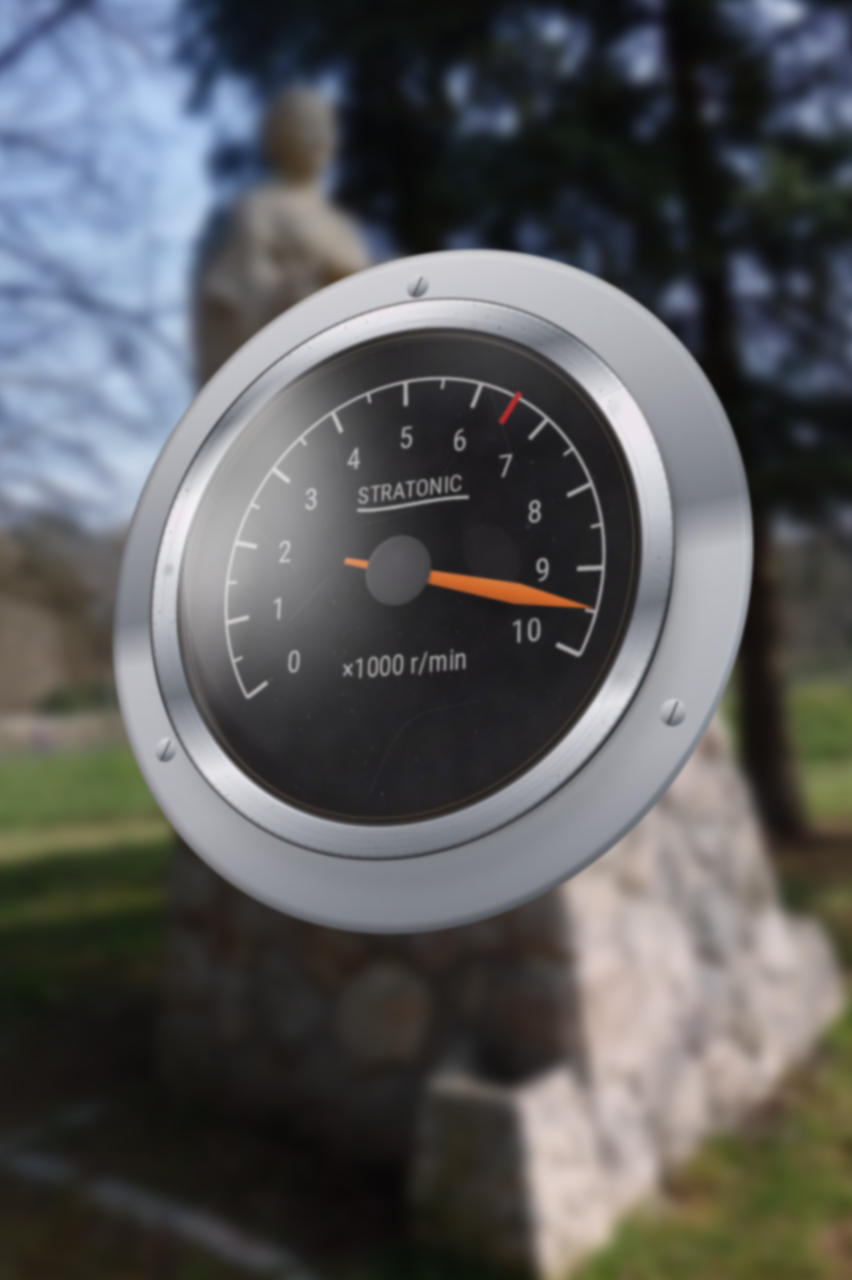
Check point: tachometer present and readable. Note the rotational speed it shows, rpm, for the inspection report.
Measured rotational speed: 9500 rpm
